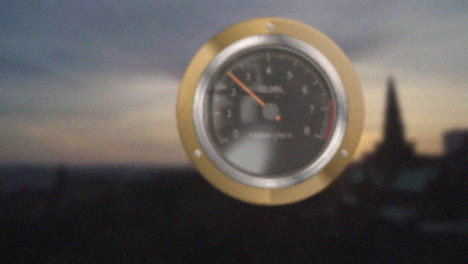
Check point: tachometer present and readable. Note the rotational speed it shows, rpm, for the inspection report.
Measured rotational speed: 2500 rpm
